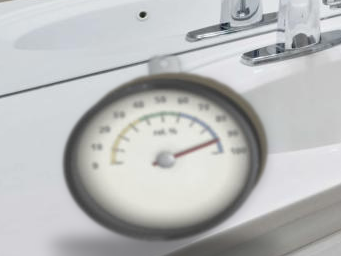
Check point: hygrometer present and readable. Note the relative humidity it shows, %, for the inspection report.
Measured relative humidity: 90 %
